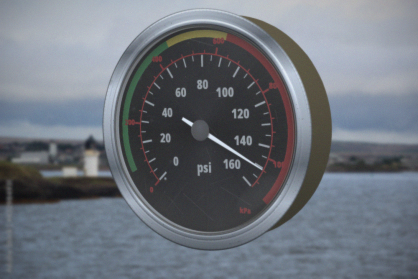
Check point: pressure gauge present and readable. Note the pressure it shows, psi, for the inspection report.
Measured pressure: 150 psi
